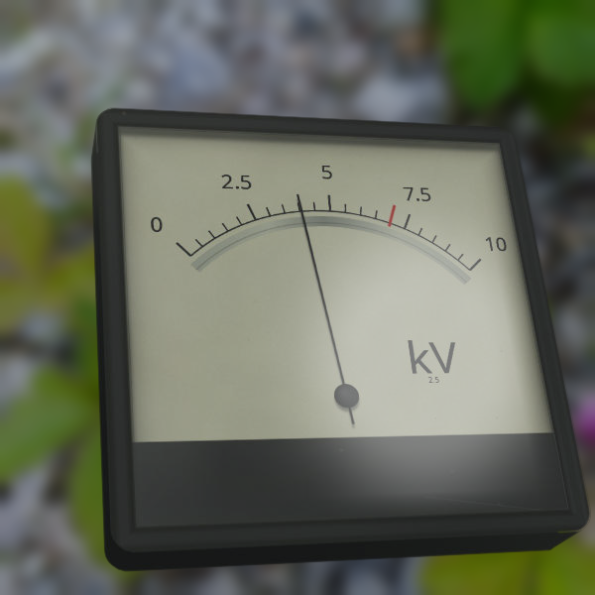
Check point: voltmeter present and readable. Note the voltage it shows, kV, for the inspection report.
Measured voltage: 4 kV
